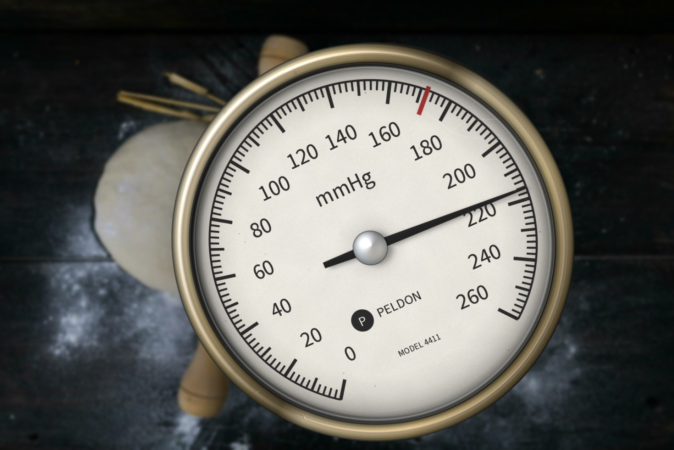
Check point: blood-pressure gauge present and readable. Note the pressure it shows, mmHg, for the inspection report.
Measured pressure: 216 mmHg
